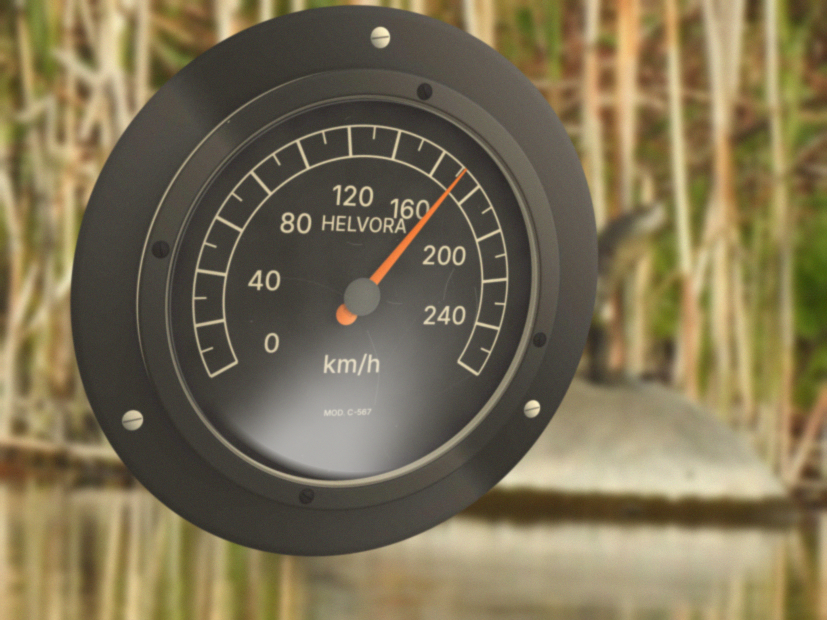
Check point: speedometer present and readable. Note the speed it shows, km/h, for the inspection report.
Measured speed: 170 km/h
